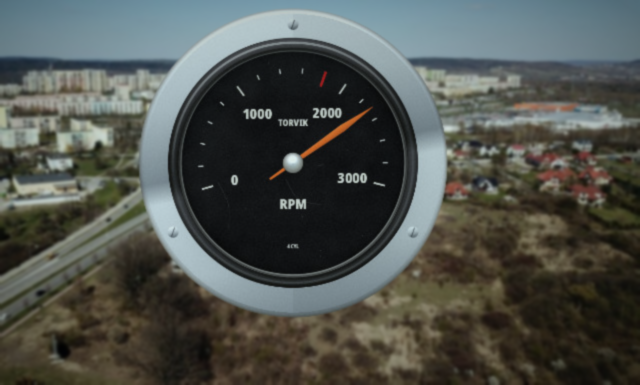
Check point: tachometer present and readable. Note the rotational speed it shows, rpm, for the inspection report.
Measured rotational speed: 2300 rpm
